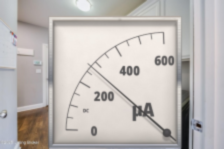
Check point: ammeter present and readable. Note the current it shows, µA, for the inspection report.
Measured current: 275 µA
